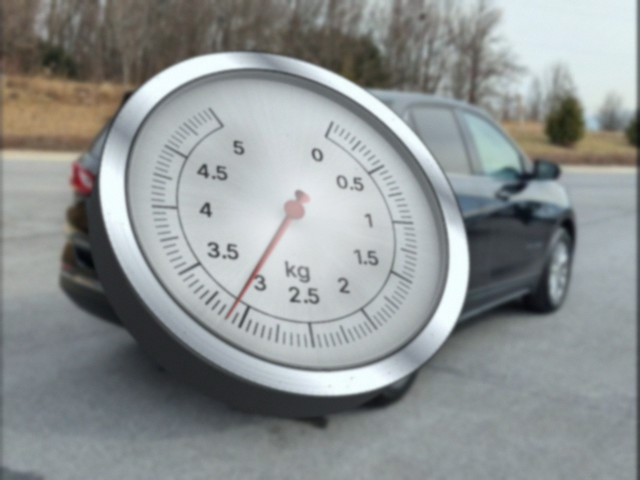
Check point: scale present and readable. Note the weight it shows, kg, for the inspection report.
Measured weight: 3.1 kg
